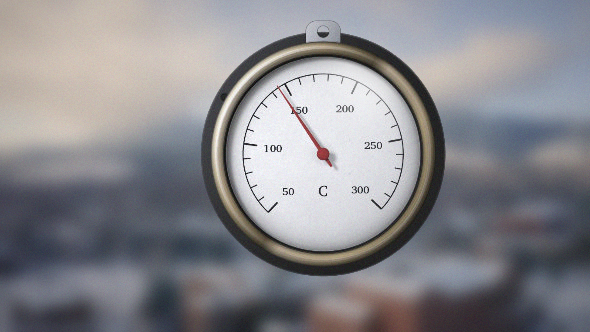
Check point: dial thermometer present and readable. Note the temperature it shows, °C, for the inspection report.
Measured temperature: 145 °C
